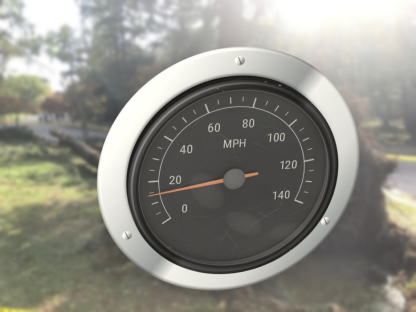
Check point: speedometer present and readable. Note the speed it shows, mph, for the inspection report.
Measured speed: 15 mph
